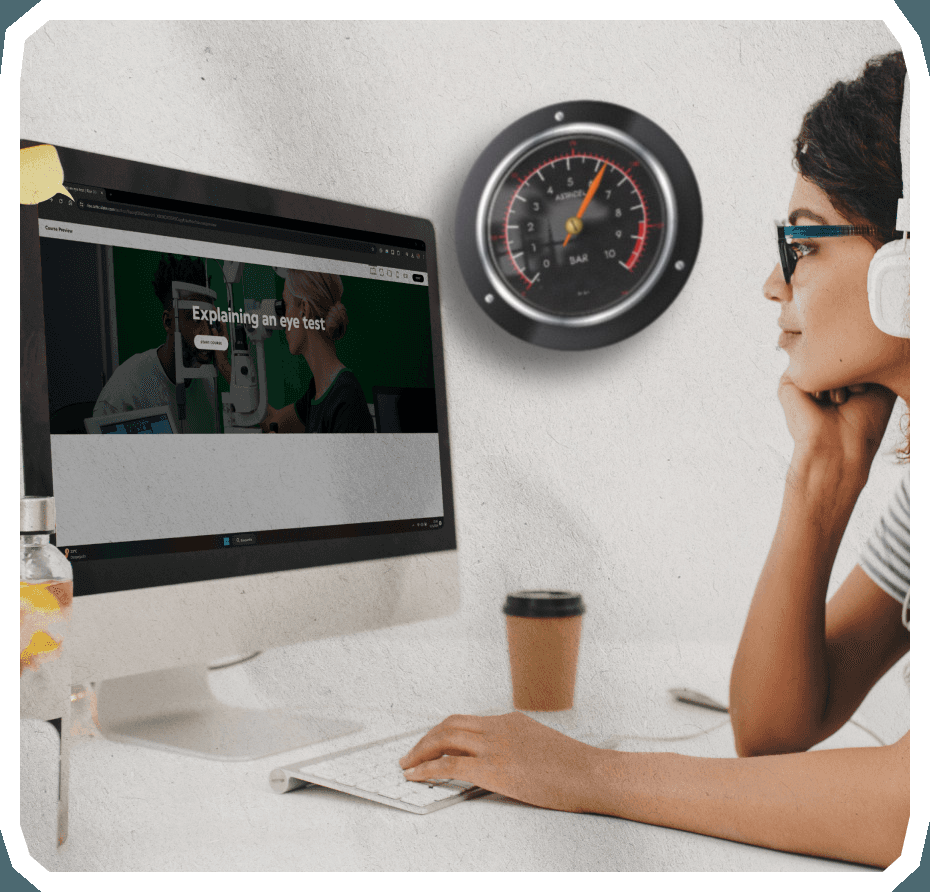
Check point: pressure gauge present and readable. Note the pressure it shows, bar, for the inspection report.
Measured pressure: 6.25 bar
